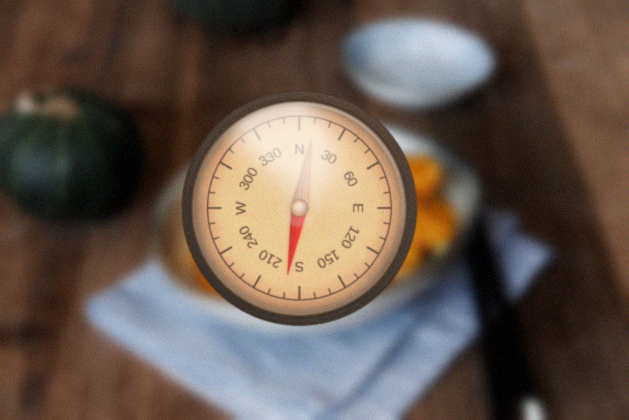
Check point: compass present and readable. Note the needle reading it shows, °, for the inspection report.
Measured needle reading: 190 °
